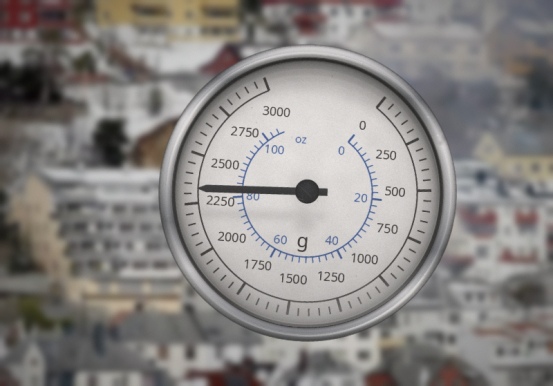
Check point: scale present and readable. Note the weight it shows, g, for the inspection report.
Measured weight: 2325 g
